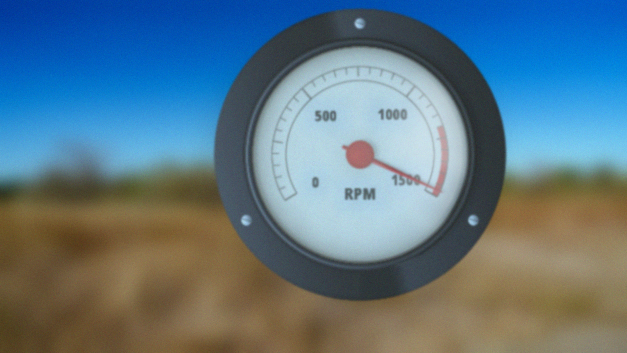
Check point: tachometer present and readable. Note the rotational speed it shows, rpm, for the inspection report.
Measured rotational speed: 1475 rpm
